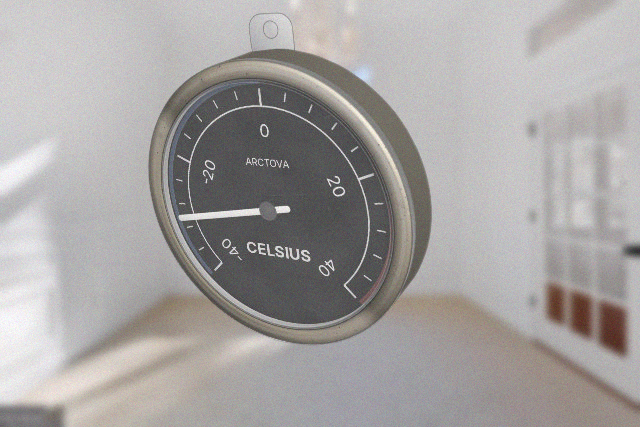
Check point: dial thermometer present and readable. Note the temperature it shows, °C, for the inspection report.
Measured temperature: -30 °C
